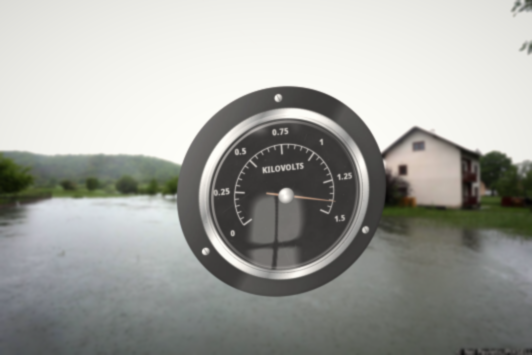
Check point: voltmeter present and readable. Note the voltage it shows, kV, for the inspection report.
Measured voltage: 1.4 kV
